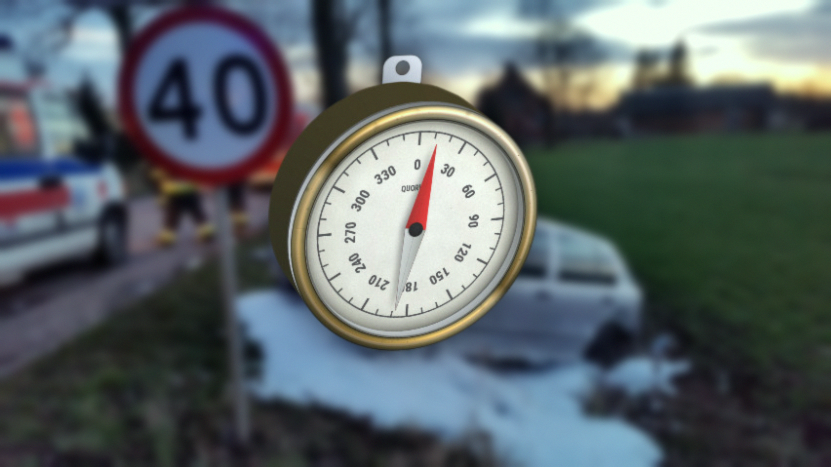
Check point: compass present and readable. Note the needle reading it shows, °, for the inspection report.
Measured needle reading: 10 °
